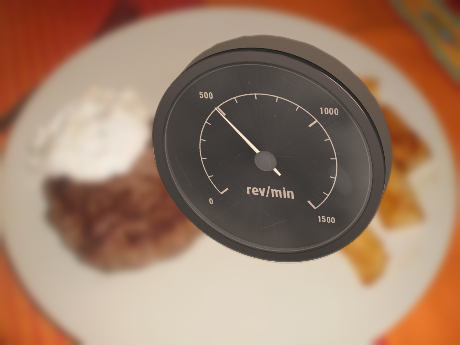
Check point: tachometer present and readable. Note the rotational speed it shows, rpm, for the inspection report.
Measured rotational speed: 500 rpm
